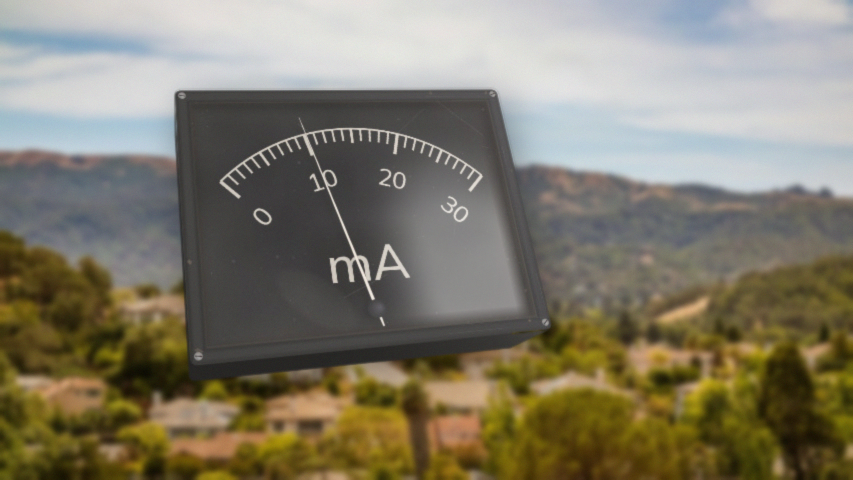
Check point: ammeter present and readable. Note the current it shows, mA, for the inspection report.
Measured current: 10 mA
